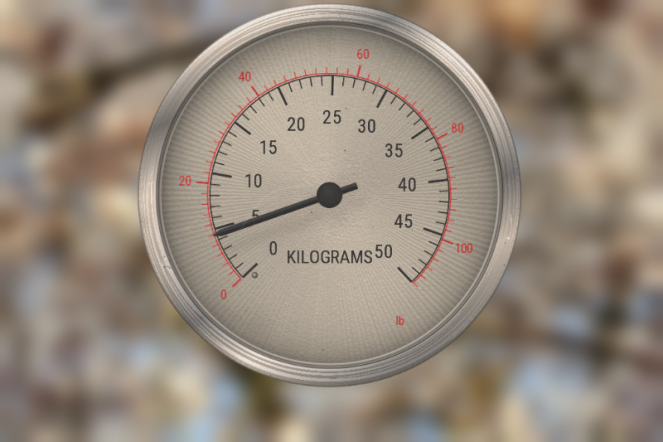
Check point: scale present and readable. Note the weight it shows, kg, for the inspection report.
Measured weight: 4.5 kg
